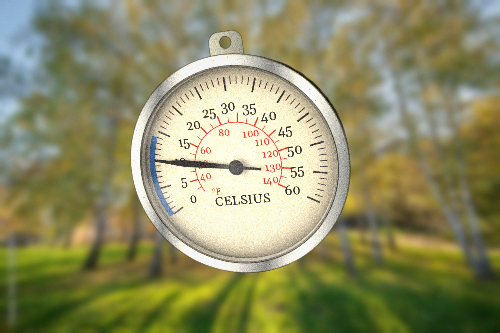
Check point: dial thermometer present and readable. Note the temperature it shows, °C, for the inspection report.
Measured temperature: 10 °C
